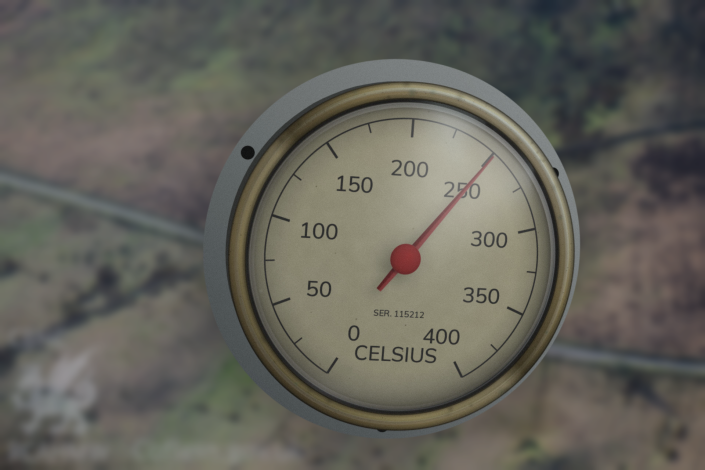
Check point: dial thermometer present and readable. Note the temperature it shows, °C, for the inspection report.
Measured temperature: 250 °C
